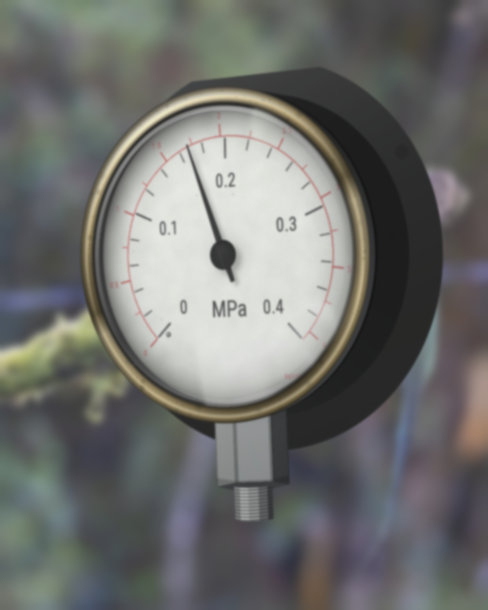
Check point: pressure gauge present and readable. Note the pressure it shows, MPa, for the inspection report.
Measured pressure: 0.17 MPa
